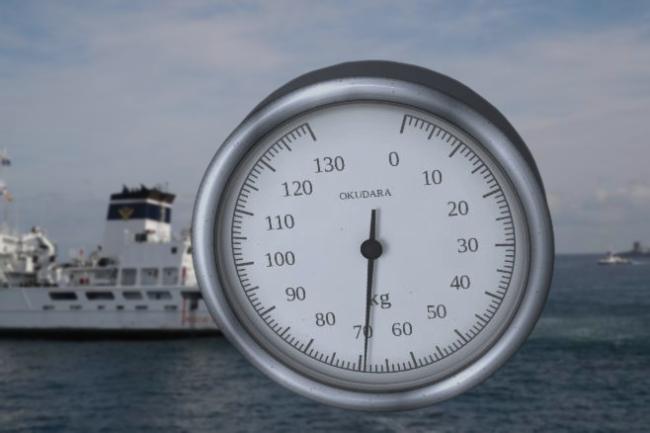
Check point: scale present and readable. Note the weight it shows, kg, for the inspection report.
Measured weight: 69 kg
